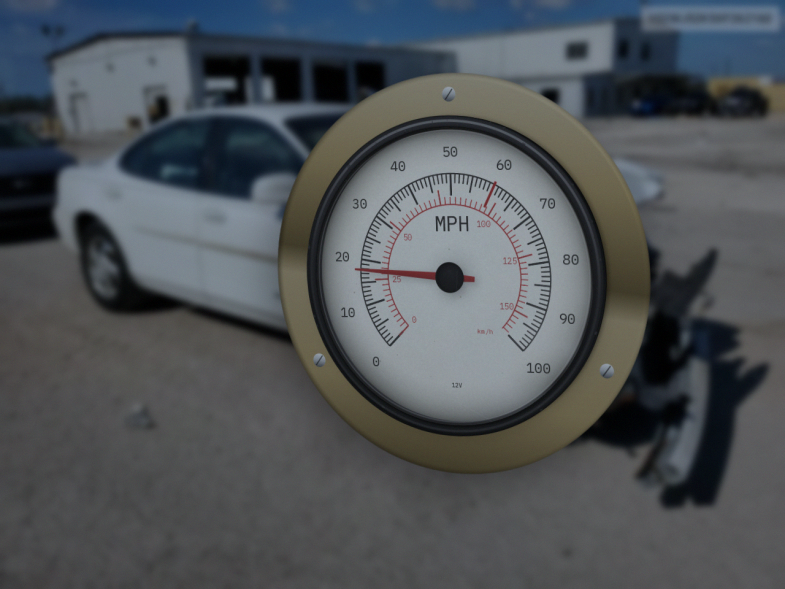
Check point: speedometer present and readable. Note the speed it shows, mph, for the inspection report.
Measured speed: 18 mph
